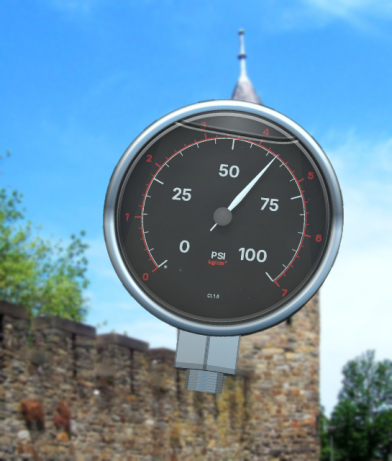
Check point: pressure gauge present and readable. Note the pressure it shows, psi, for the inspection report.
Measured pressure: 62.5 psi
